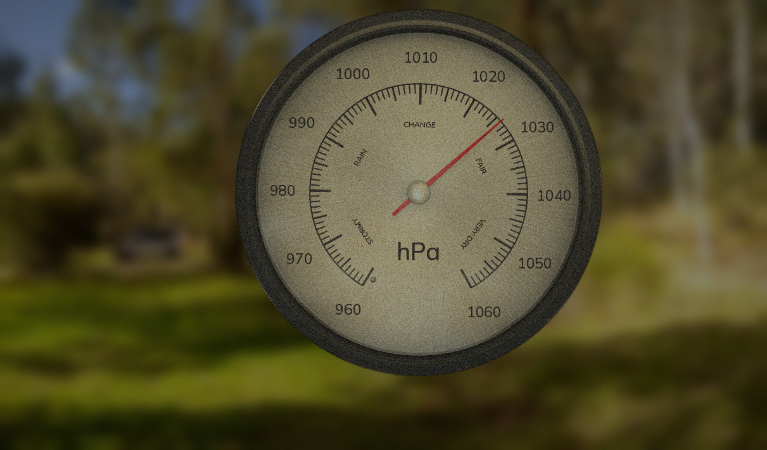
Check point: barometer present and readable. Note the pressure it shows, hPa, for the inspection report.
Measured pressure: 1026 hPa
